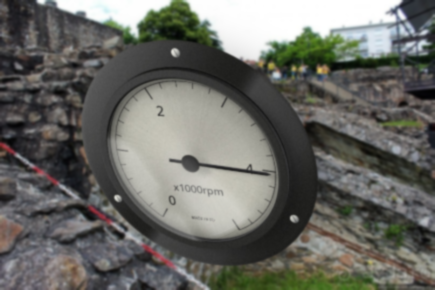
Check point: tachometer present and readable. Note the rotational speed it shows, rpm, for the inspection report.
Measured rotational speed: 4000 rpm
